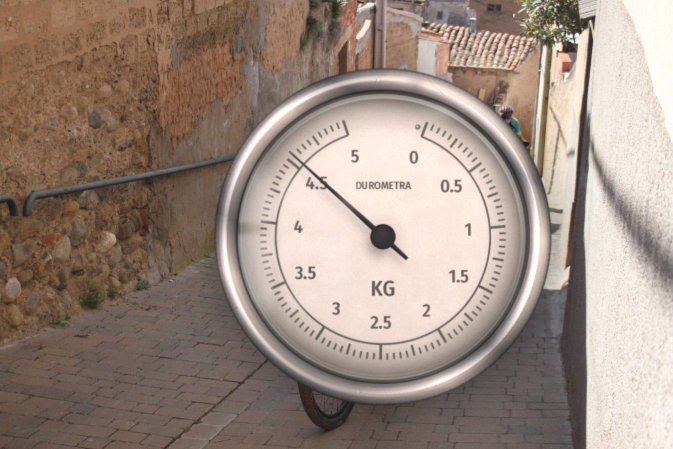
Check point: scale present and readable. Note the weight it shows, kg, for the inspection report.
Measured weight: 4.55 kg
